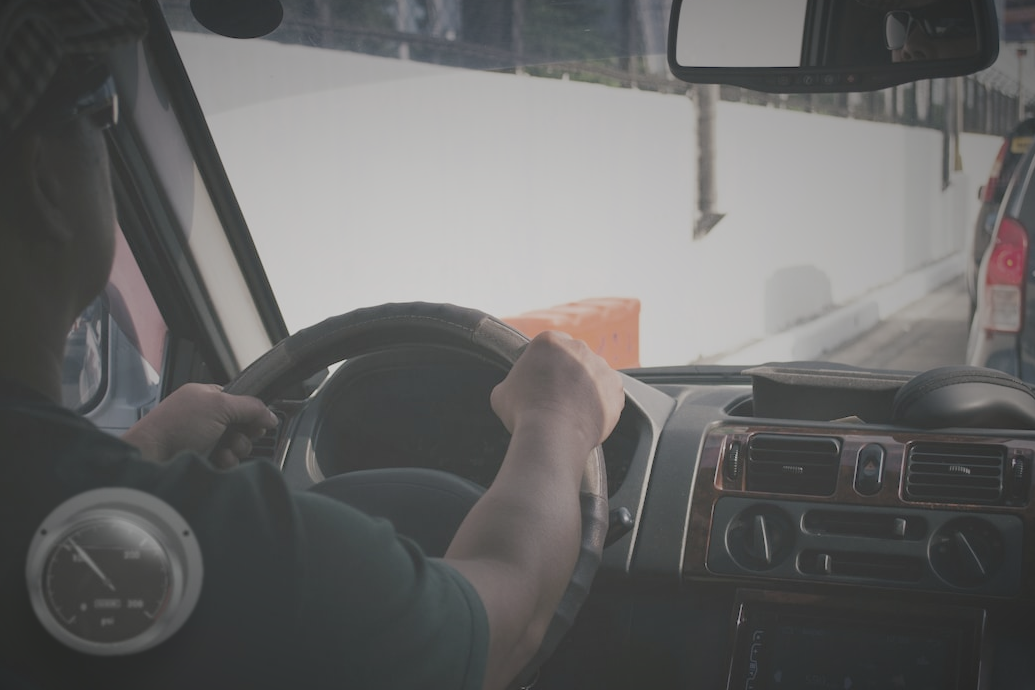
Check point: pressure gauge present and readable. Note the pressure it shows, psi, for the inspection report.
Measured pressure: 110 psi
